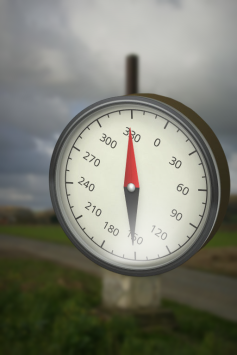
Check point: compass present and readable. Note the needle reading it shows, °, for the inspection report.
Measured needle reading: 330 °
